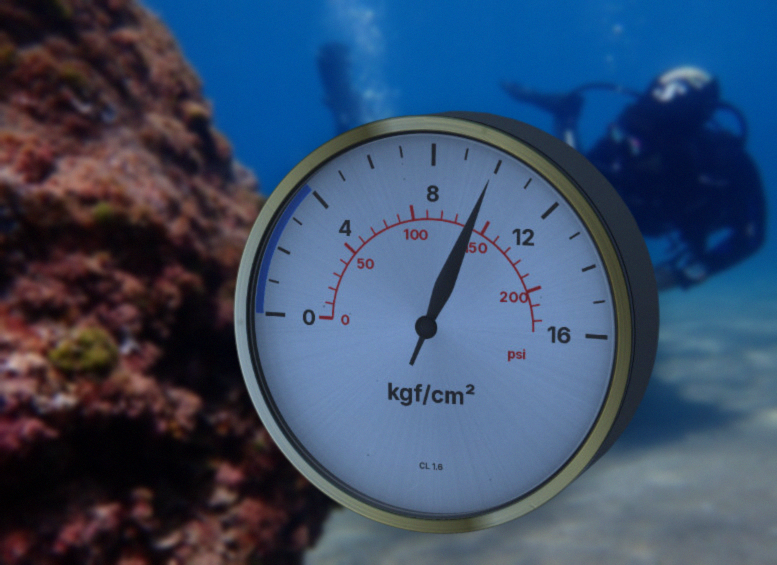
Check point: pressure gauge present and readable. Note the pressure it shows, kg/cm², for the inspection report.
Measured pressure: 10 kg/cm²
